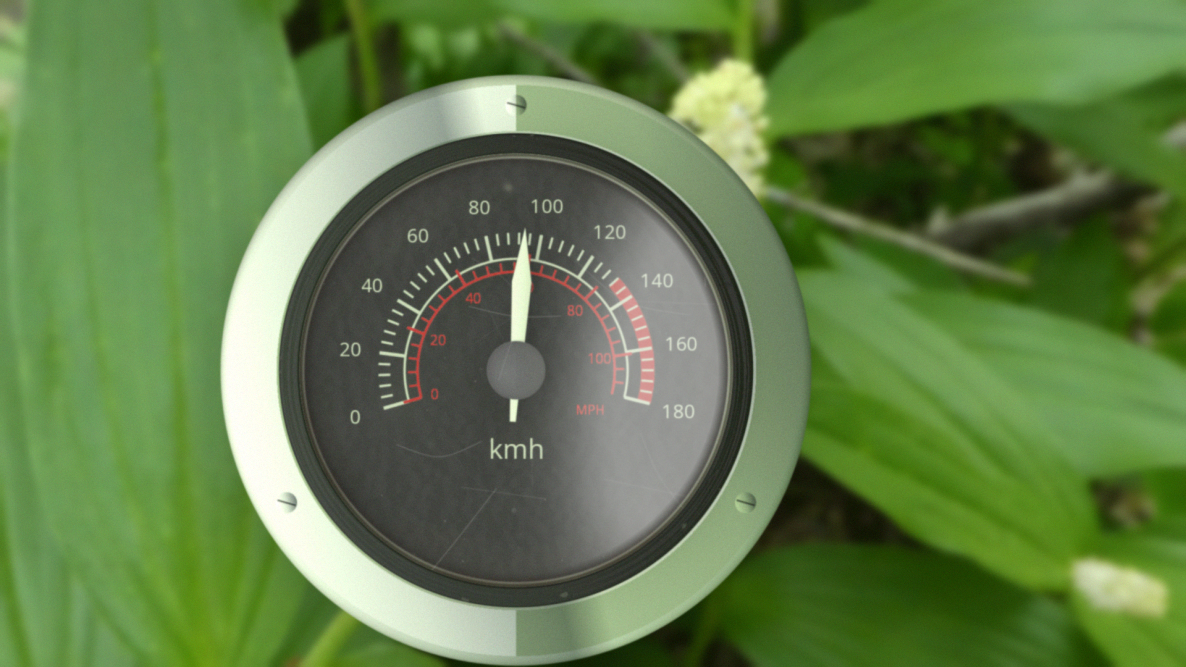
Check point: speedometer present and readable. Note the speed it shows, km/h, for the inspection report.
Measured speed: 94 km/h
